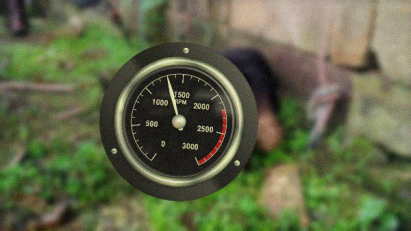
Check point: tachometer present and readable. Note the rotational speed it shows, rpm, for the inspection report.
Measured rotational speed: 1300 rpm
